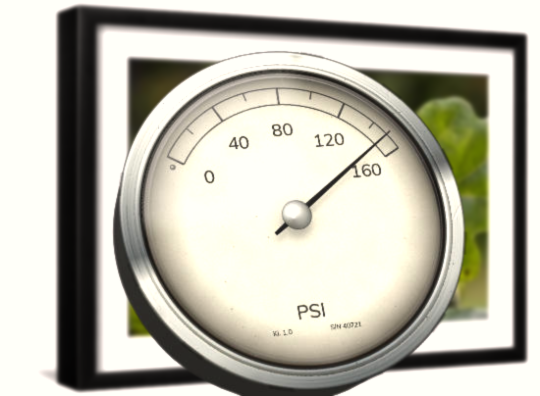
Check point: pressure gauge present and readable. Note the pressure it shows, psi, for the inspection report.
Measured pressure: 150 psi
